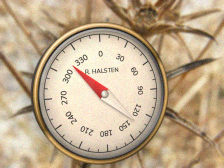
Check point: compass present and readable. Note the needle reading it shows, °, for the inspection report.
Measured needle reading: 315 °
